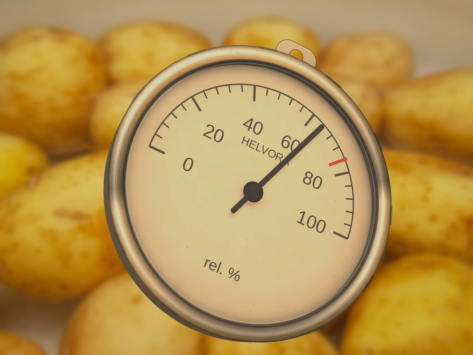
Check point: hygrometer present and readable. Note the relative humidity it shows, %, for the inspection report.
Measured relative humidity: 64 %
